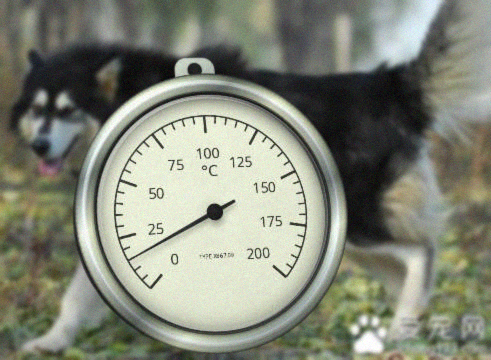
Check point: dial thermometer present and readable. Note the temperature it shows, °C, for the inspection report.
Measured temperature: 15 °C
